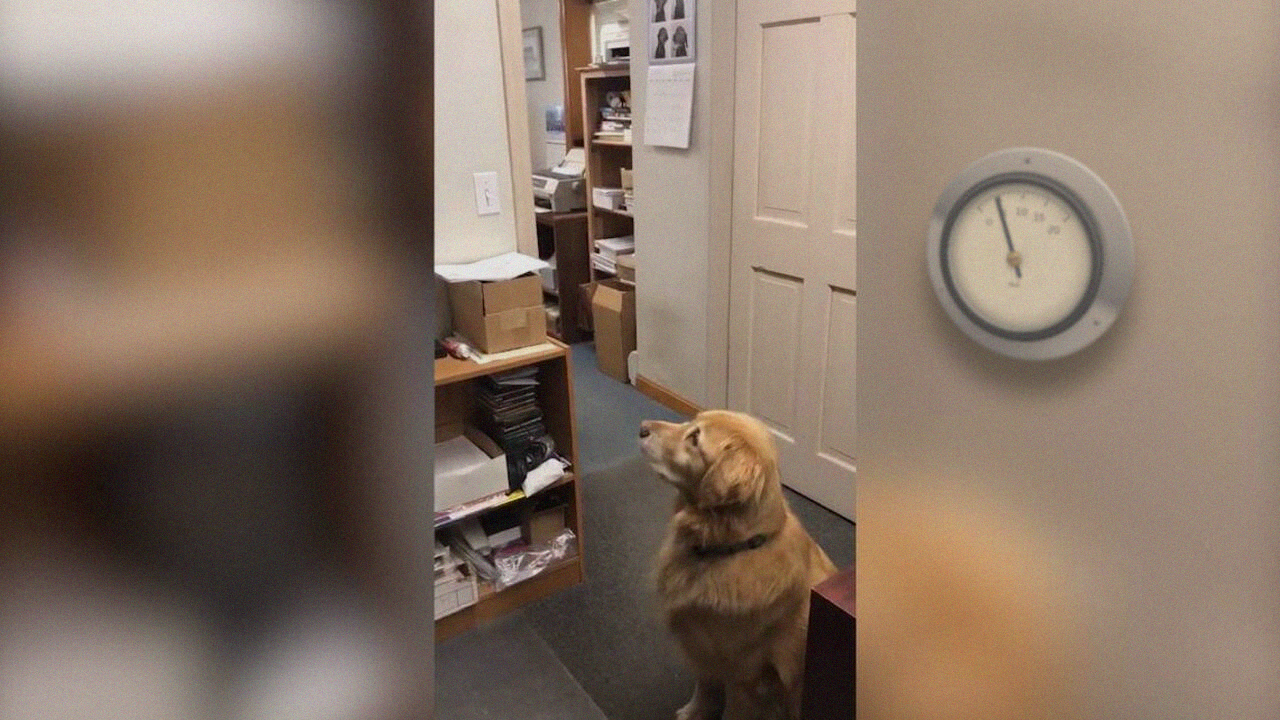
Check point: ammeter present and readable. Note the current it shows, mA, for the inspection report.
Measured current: 5 mA
